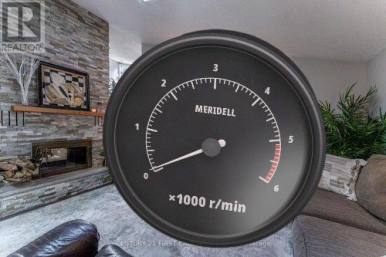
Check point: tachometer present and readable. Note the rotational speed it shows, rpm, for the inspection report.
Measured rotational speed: 100 rpm
